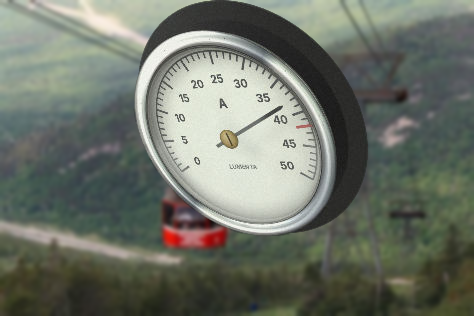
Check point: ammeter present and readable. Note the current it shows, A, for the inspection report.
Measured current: 38 A
